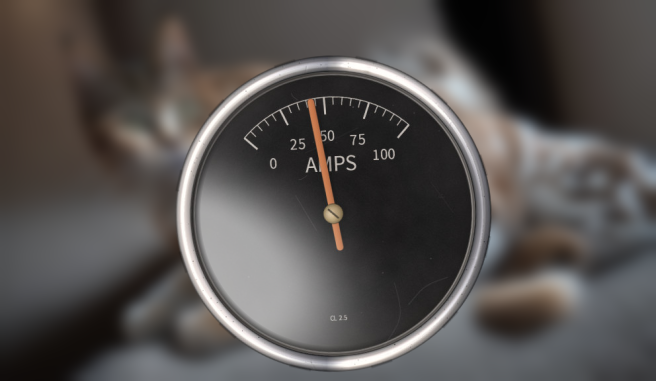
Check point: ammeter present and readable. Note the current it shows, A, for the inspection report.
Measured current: 42.5 A
